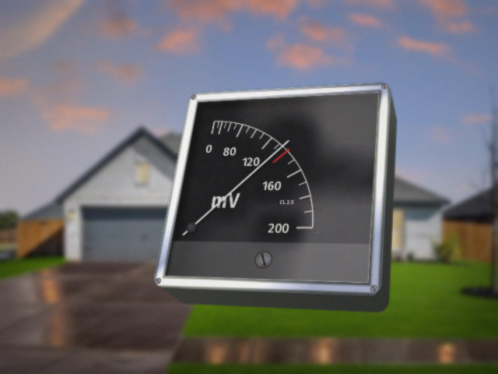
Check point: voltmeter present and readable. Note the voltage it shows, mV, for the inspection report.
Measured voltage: 135 mV
